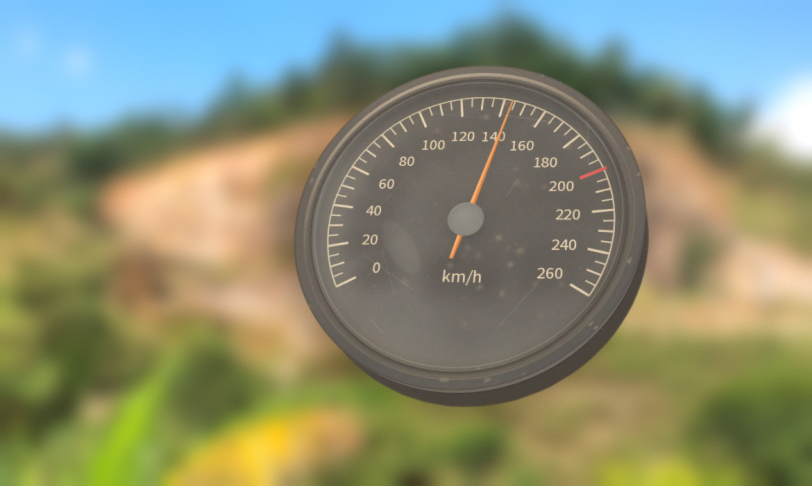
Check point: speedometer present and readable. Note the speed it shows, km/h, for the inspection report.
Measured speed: 145 km/h
